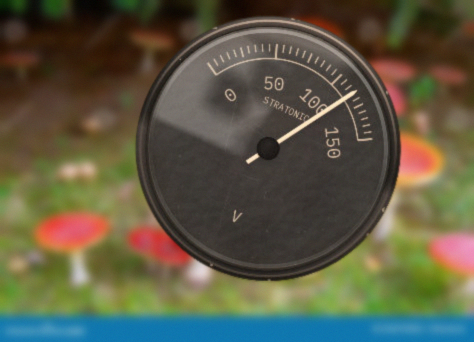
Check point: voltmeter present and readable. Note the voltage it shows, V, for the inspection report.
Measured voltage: 115 V
